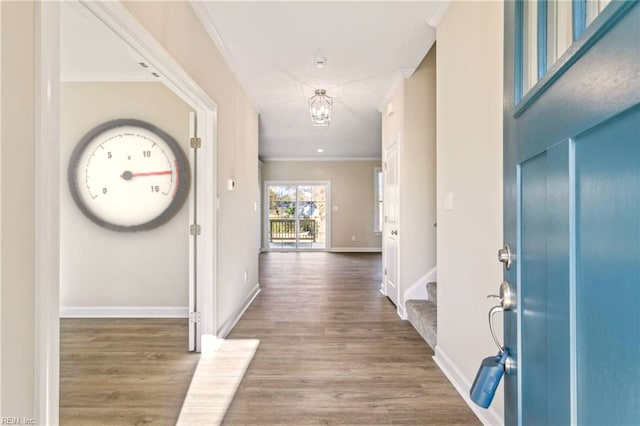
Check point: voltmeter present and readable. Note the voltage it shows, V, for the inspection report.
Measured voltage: 13 V
